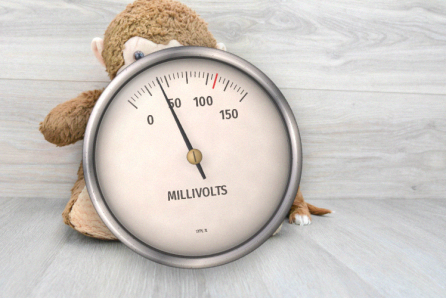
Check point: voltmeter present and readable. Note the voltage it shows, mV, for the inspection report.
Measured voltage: 40 mV
